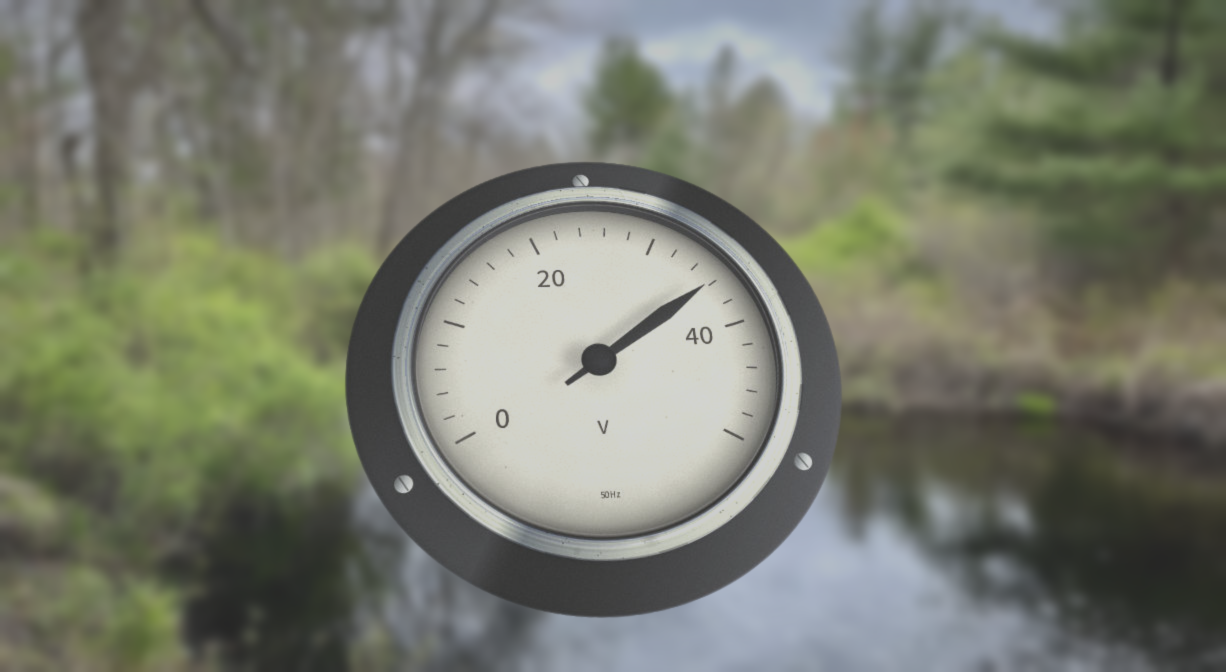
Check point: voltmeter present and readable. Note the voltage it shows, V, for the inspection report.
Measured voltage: 36 V
